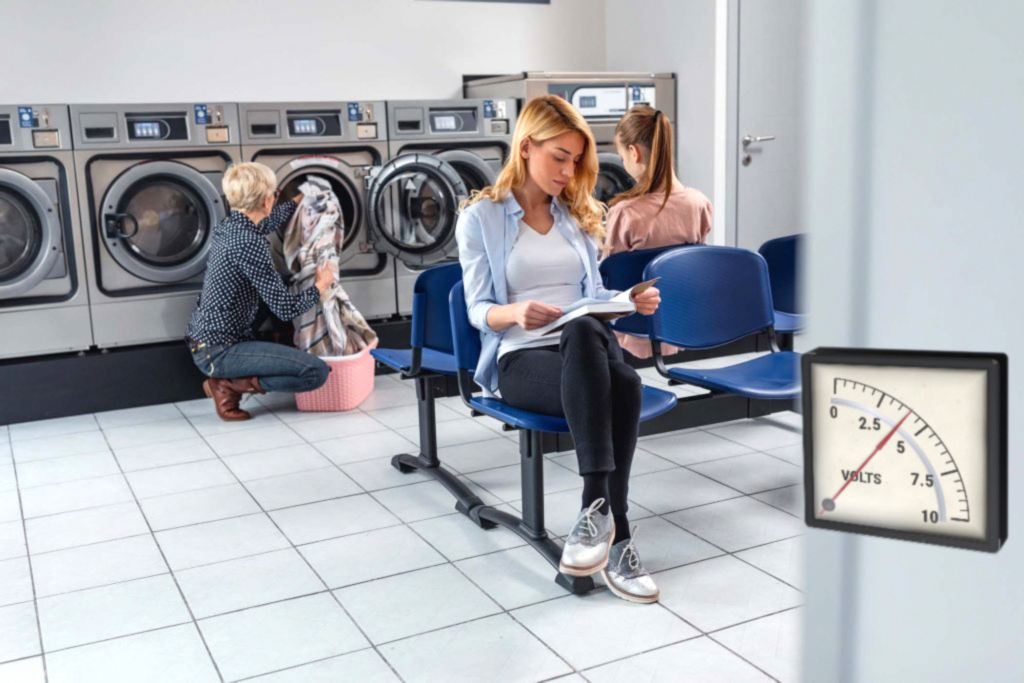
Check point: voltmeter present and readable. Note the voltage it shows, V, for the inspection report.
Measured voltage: 4 V
